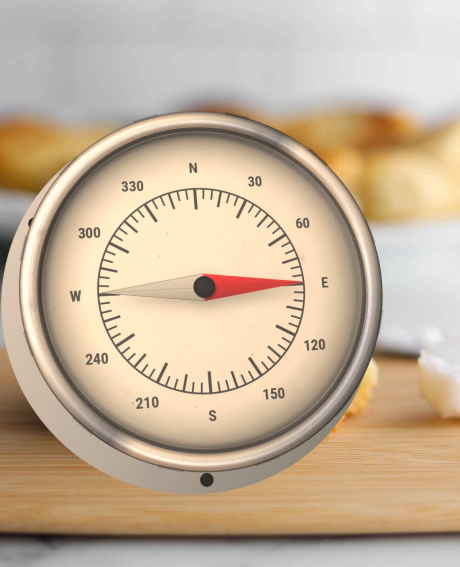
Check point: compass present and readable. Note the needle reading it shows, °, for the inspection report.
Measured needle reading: 90 °
